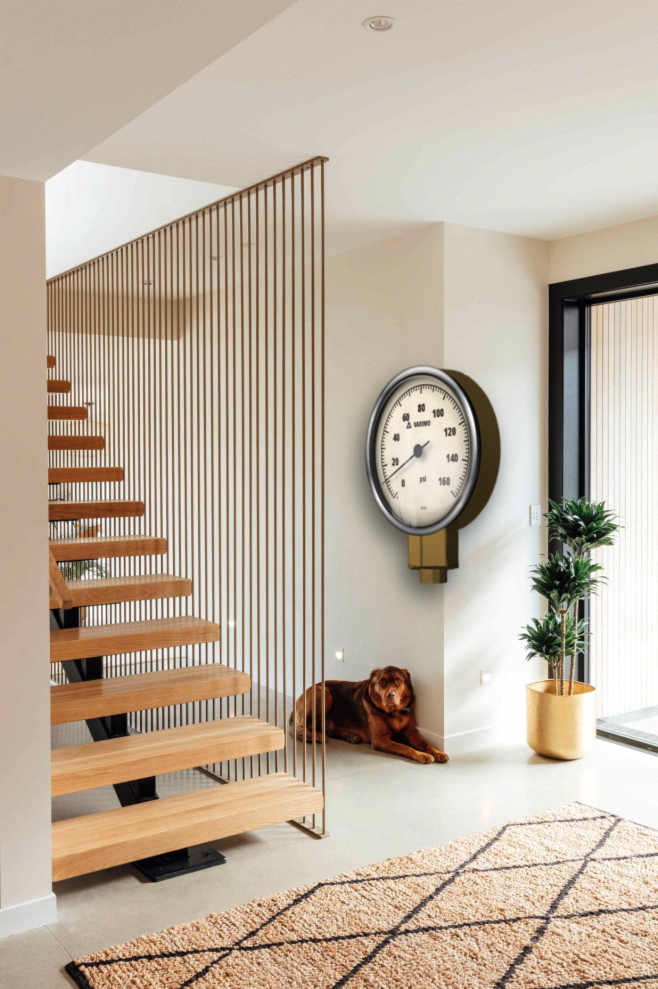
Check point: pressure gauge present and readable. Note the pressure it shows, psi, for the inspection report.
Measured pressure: 10 psi
